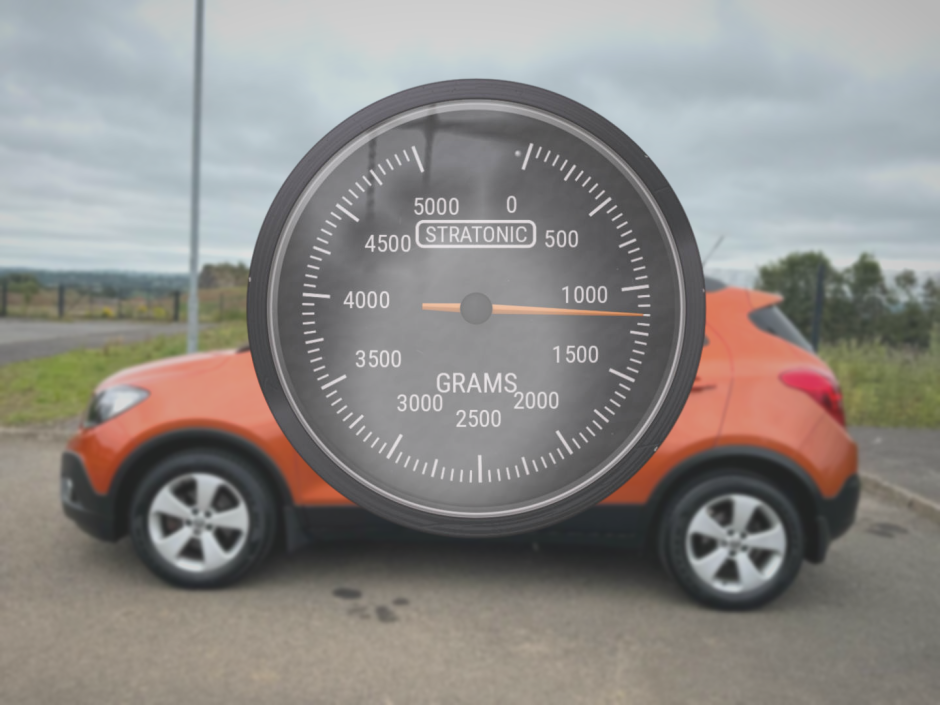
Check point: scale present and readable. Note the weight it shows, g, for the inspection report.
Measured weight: 1150 g
